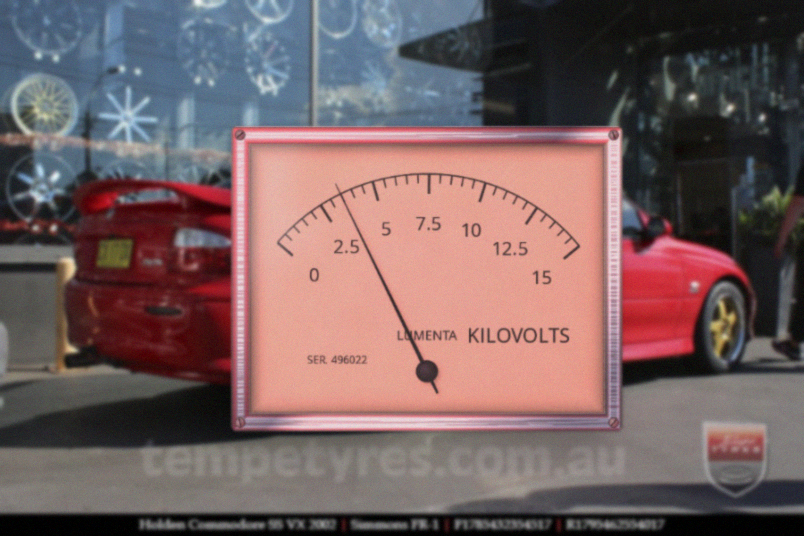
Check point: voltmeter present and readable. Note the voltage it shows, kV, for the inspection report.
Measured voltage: 3.5 kV
